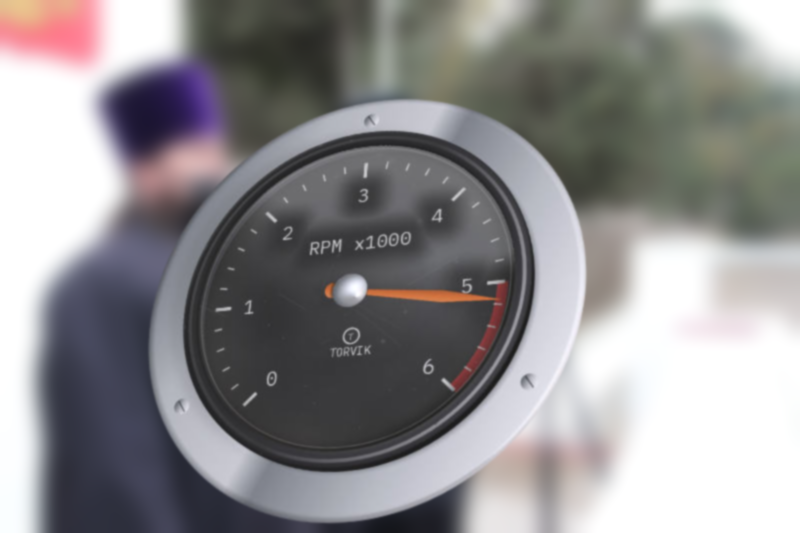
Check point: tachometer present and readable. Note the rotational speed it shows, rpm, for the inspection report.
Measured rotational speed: 5200 rpm
